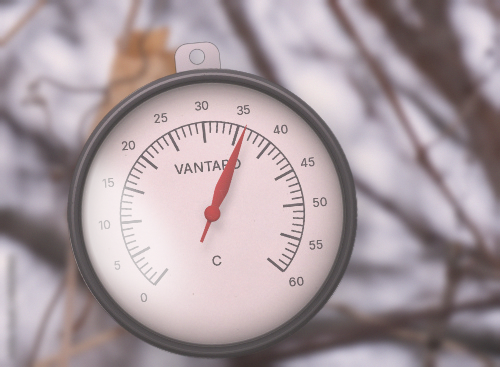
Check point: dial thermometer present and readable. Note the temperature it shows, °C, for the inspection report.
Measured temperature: 36 °C
